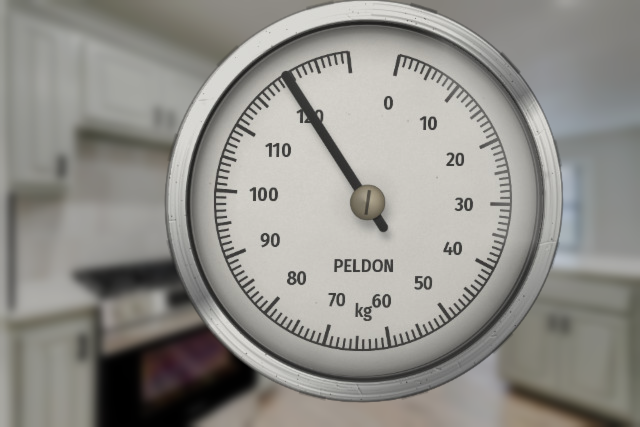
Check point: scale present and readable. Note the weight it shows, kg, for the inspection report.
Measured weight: 120 kg
